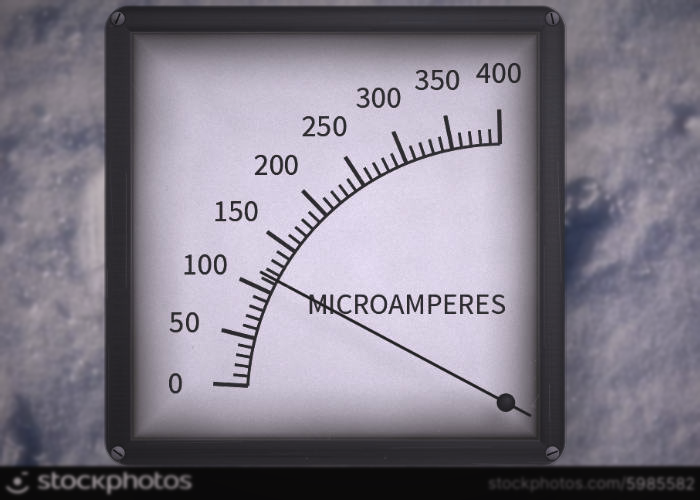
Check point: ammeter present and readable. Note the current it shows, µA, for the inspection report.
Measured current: 115 µA
